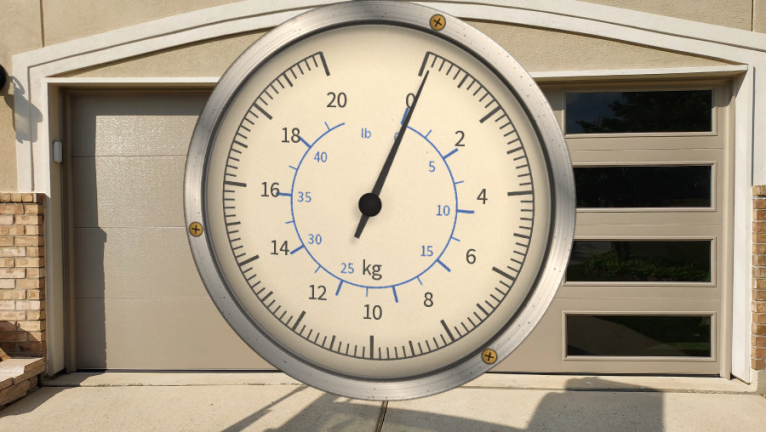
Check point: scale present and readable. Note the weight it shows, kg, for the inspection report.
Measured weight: 0.2 kg
